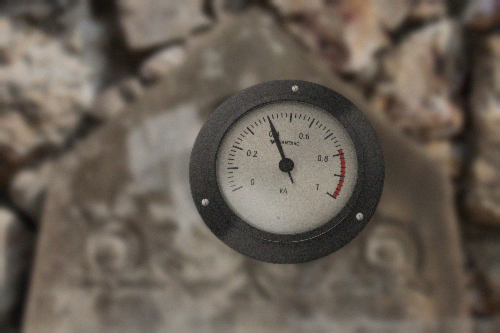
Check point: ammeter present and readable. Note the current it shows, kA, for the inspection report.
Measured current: 0.4 kA
